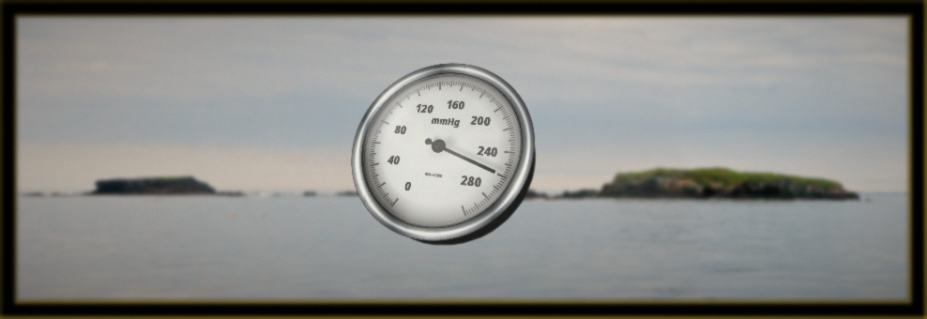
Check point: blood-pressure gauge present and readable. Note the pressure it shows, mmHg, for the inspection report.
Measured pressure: 260 mmHg
